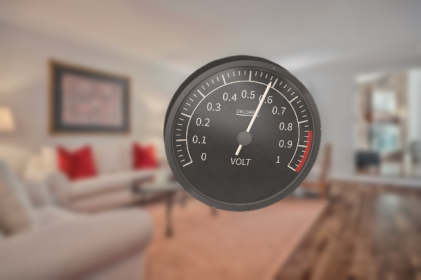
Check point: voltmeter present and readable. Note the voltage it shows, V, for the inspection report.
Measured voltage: 0.58 V
